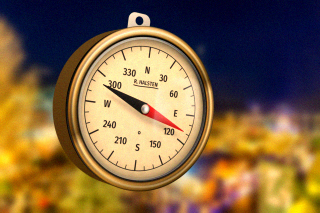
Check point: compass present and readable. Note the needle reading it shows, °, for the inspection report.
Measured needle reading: 110 °
